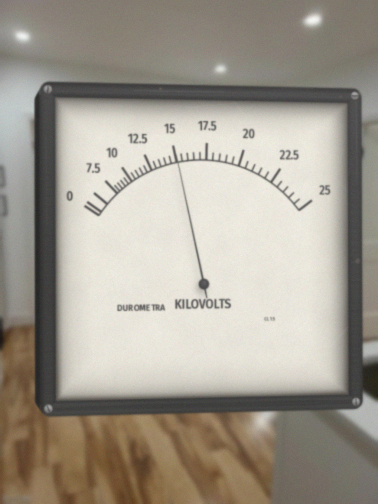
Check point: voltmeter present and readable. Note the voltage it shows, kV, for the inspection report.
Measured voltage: 15 kV
